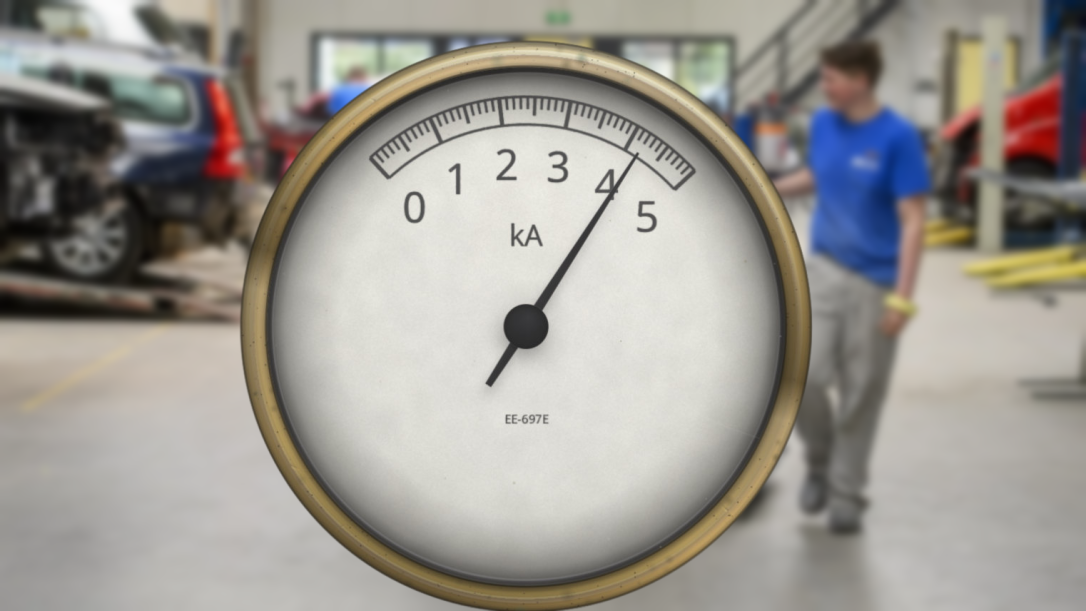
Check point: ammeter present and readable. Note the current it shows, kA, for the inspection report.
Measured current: 4.2 kA
